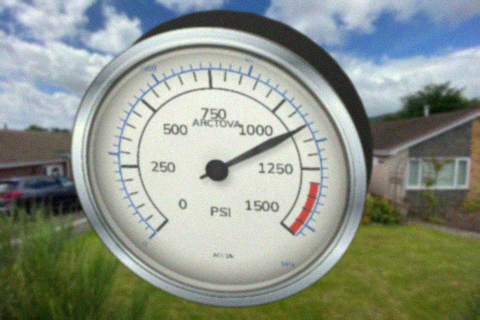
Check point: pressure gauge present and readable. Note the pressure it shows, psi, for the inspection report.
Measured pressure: 1100 psi
